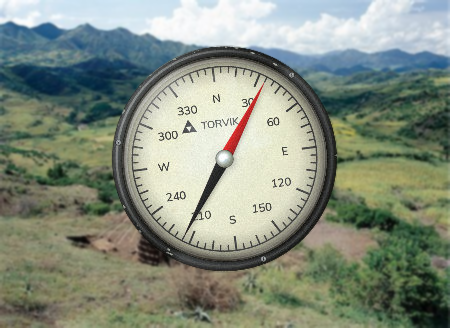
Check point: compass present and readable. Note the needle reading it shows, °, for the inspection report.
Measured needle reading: 35 °
